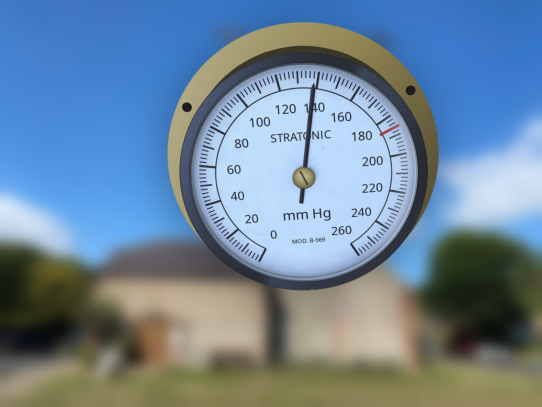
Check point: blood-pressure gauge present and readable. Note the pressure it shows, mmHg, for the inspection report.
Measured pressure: 138 mmHg
